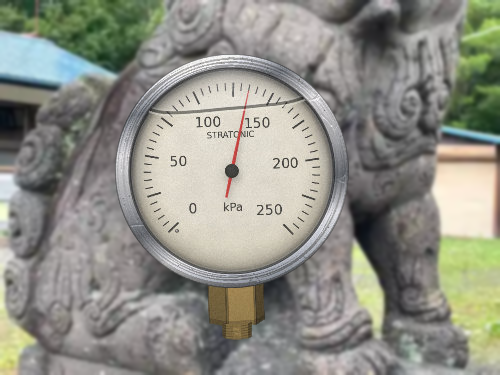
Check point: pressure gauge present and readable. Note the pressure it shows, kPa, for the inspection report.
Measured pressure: 135 kPa
